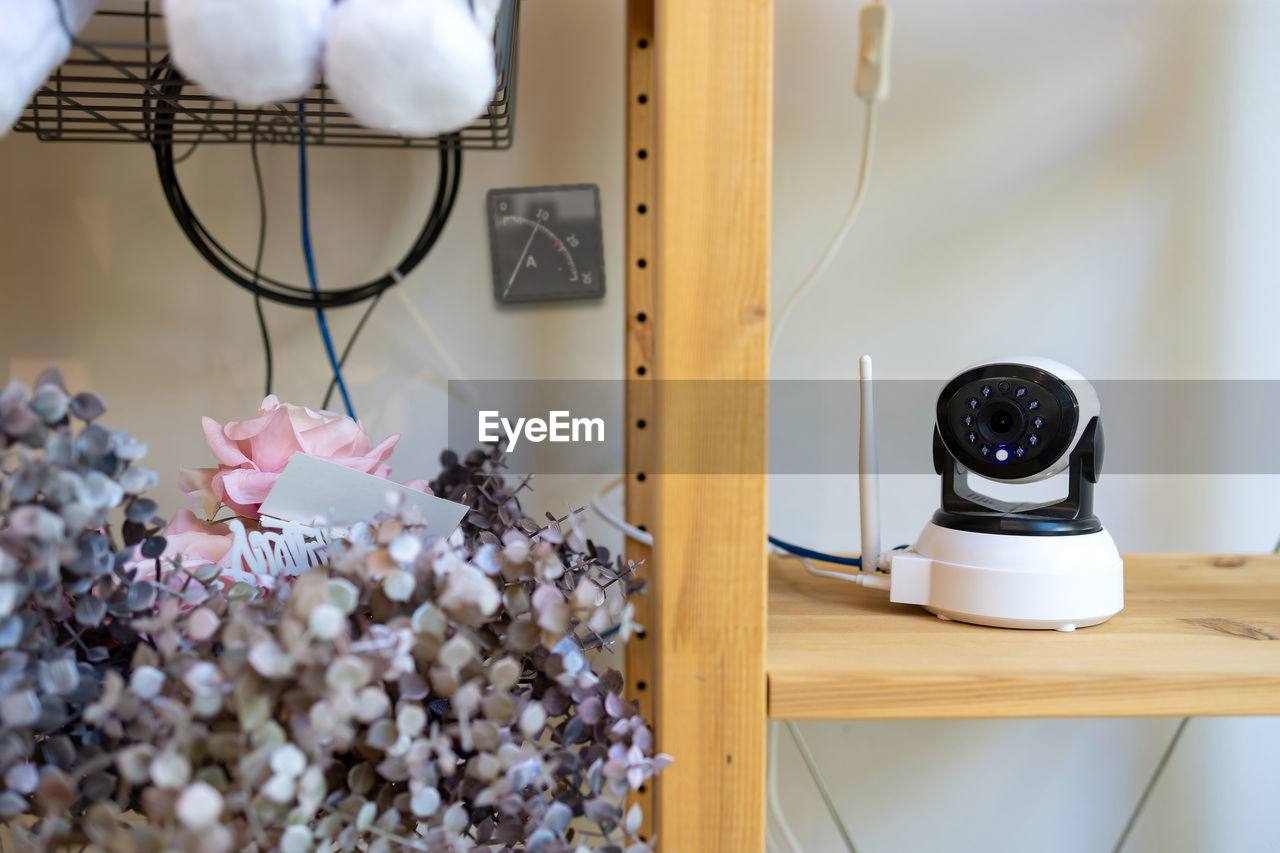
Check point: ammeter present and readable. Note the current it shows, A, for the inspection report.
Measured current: 10 A
